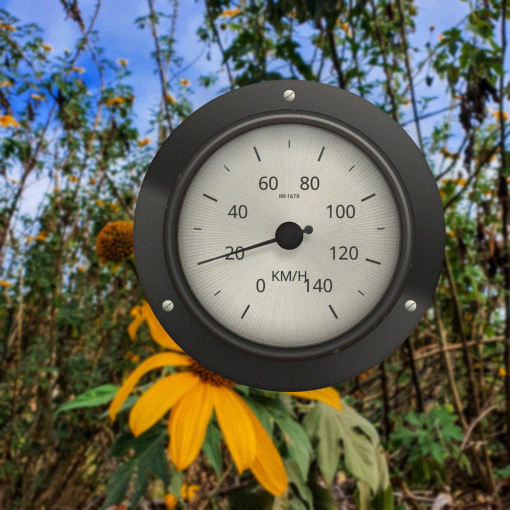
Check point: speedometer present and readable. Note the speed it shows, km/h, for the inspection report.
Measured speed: 20 km/h
